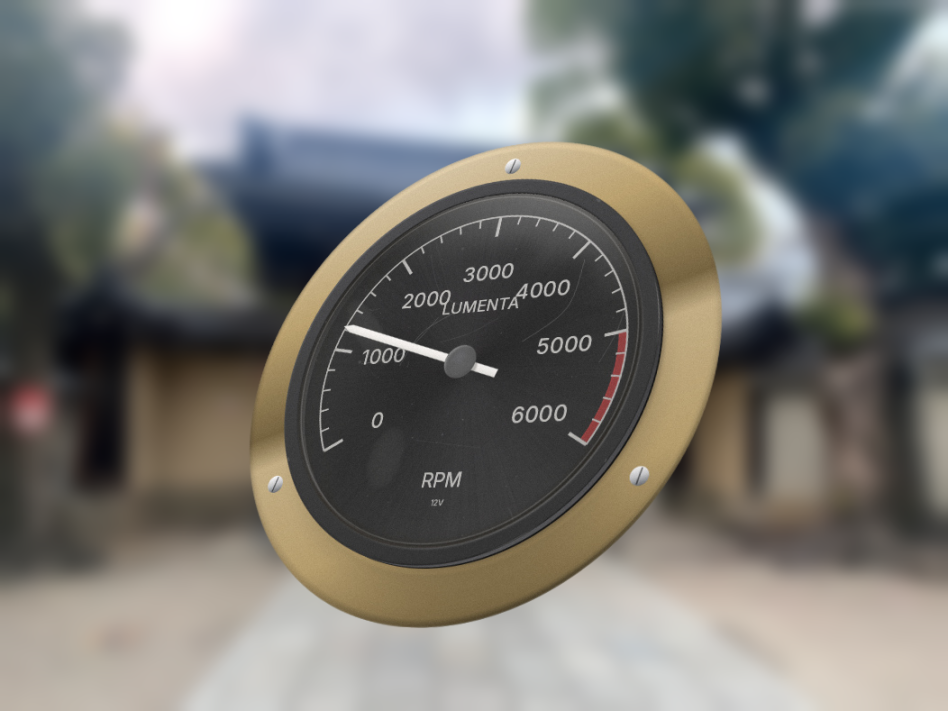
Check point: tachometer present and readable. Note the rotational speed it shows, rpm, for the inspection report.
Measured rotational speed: 1200 rpm
